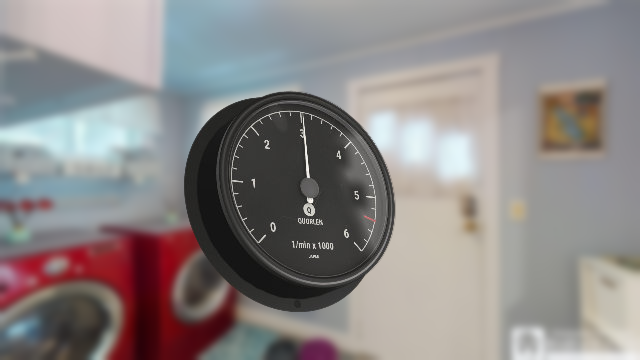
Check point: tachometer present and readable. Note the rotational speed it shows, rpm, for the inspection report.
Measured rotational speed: 3000 rpm
